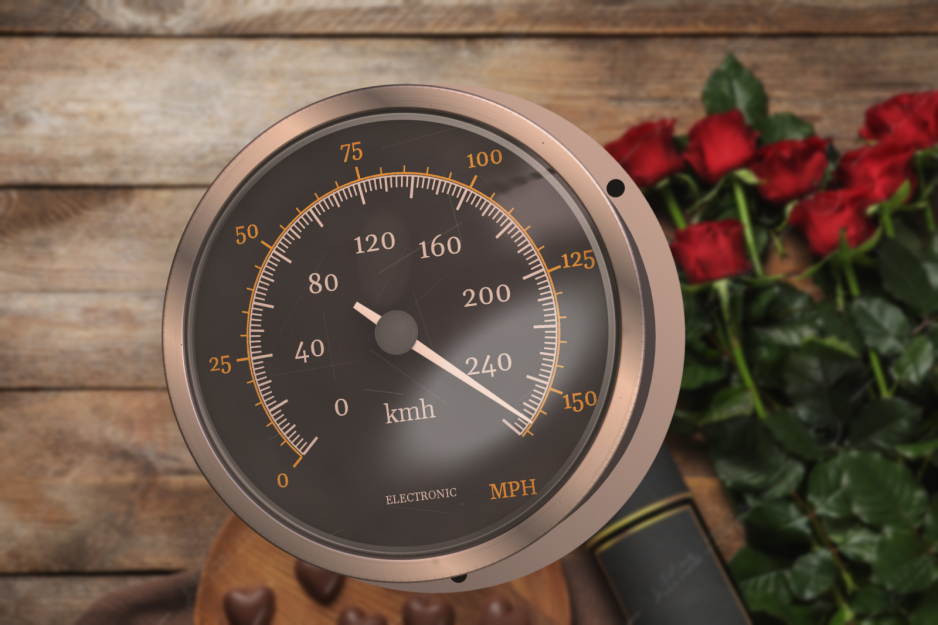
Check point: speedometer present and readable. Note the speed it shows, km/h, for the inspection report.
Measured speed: 254 km/h
